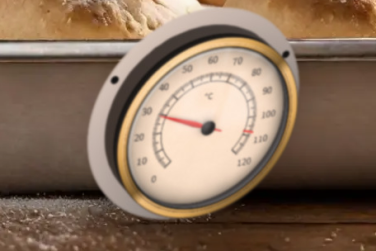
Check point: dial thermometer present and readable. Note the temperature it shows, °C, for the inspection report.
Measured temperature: 30 °C
